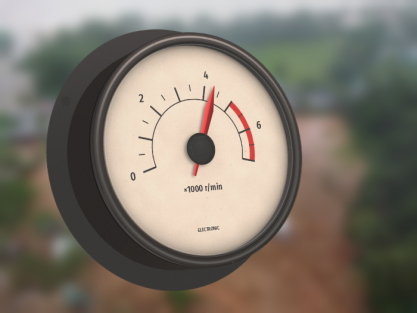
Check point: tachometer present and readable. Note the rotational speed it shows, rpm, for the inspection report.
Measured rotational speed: 4250 rpm
